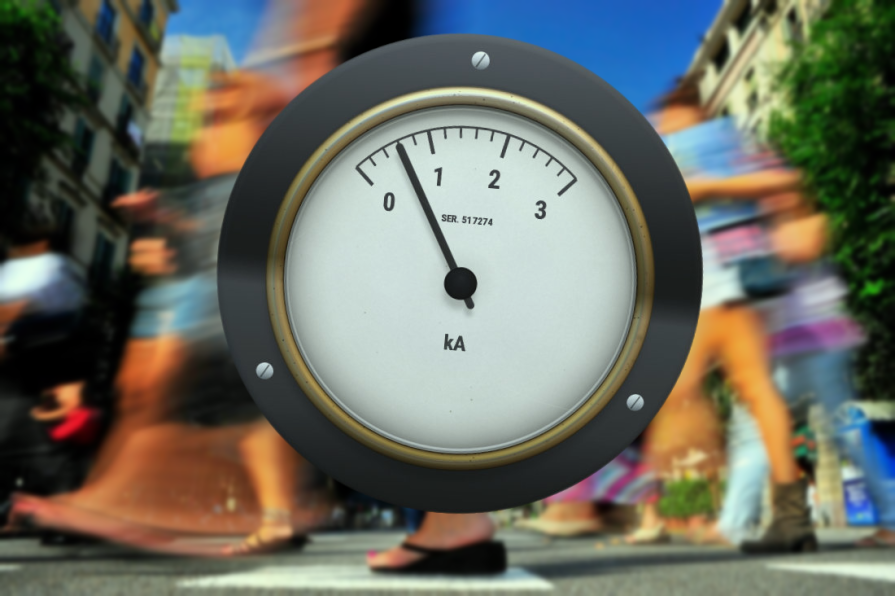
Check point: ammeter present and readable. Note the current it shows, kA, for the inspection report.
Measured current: 0.6 kA
